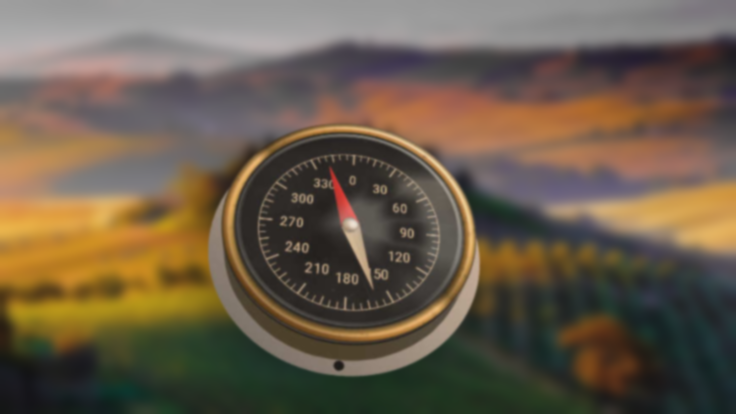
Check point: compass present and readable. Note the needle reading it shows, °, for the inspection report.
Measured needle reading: 340 °
